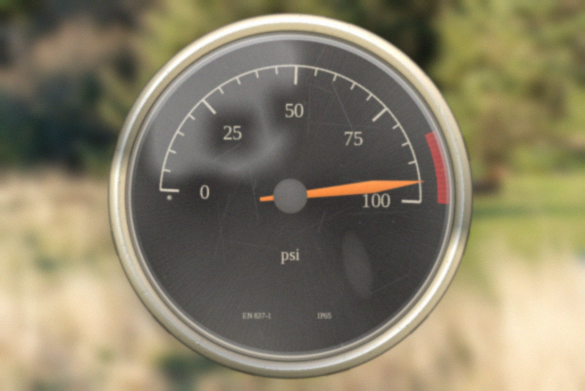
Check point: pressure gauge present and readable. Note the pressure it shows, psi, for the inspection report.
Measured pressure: 95 psi
